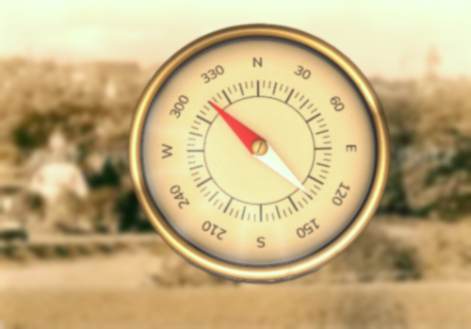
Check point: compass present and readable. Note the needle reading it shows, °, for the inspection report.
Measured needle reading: 315 °
